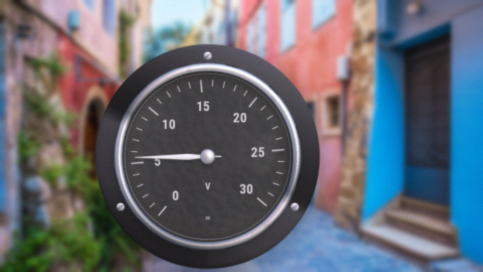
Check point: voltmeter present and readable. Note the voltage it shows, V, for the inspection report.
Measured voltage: 5.5 V
